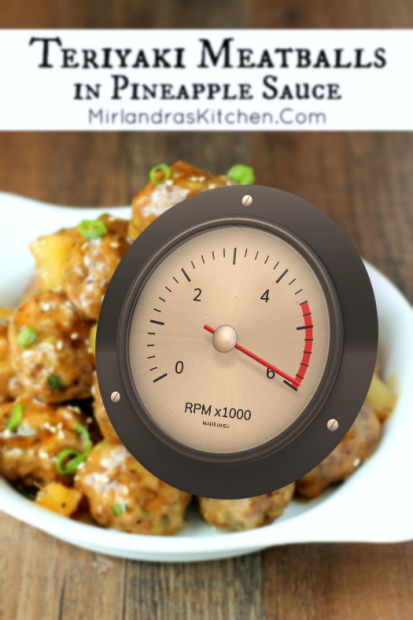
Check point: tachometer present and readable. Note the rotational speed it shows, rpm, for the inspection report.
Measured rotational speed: 5900 rpm
